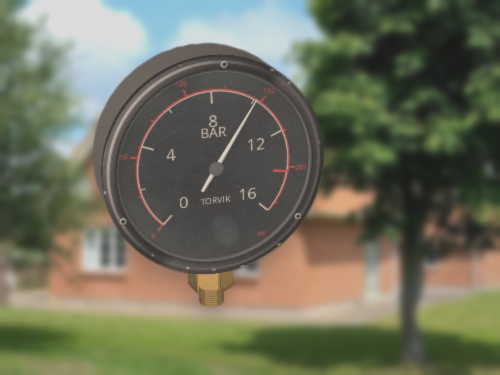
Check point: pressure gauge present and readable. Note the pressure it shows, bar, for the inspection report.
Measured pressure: 10 bar
